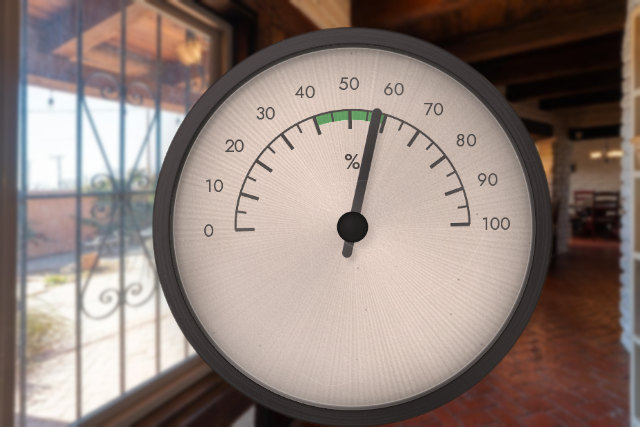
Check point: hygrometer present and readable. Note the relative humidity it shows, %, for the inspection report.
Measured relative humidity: 57.5 %
